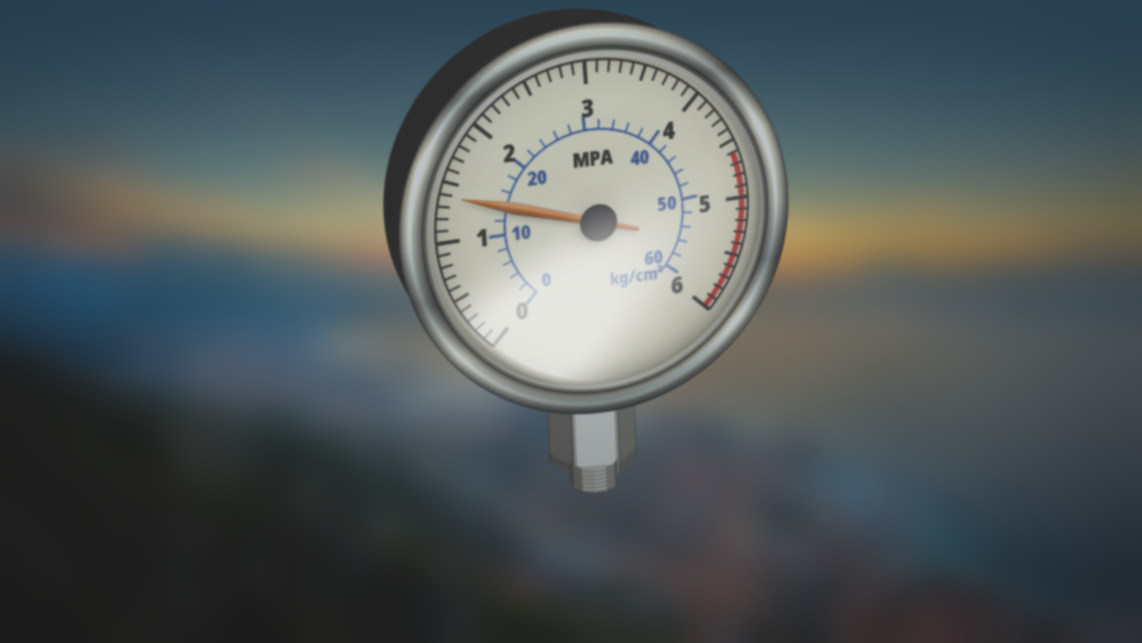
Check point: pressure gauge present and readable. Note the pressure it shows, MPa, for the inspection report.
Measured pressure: 1.4 MPa
